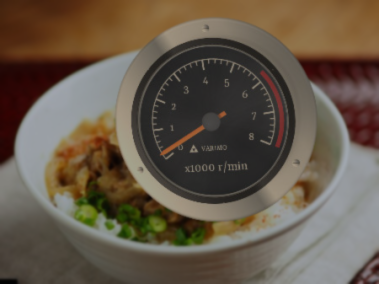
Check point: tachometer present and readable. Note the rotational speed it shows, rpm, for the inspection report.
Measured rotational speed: 200 rpm
